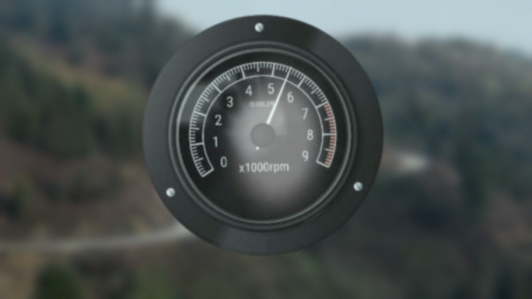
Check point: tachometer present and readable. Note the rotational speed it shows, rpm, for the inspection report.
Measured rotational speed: 5500 rpm
